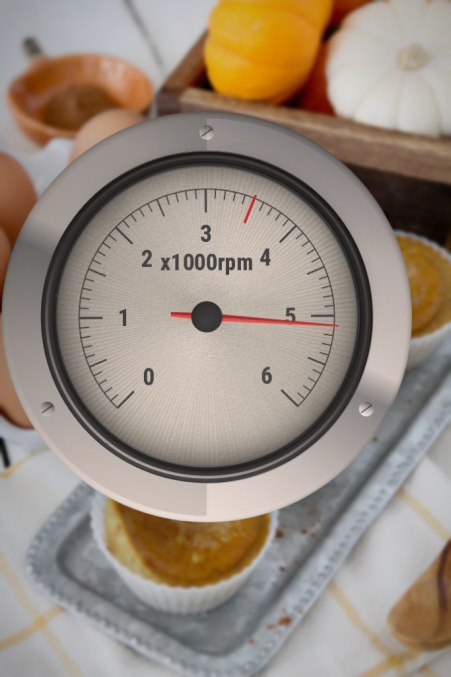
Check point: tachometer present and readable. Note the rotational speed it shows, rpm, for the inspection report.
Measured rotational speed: 5100 rpm
